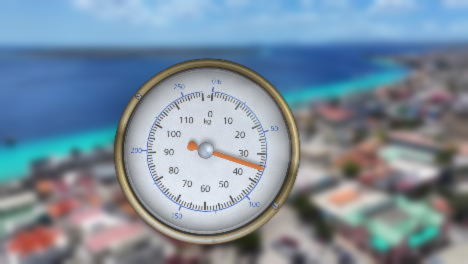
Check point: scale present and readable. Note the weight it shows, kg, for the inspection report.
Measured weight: 35 kg
